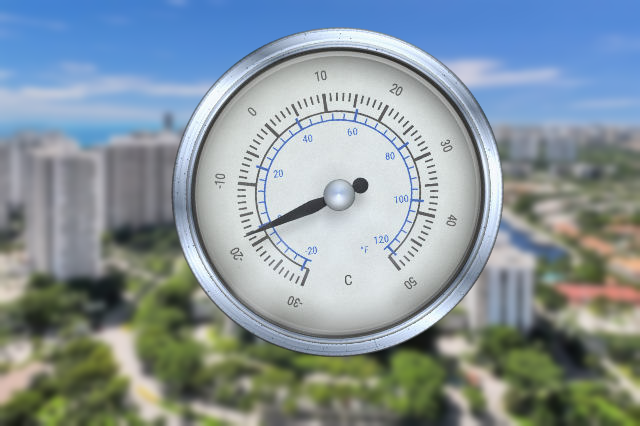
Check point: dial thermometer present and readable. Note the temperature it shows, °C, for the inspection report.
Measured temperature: -18 °C
